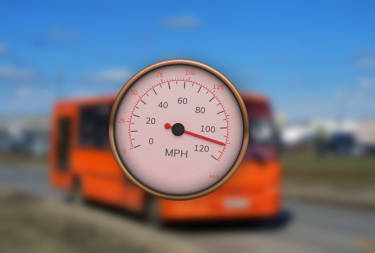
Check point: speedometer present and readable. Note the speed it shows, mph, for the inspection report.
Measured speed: 110 mph
